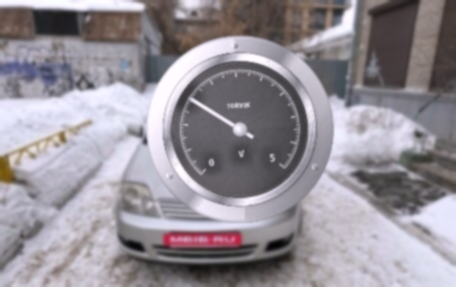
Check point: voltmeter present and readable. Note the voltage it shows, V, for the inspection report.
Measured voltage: 1.5 V
